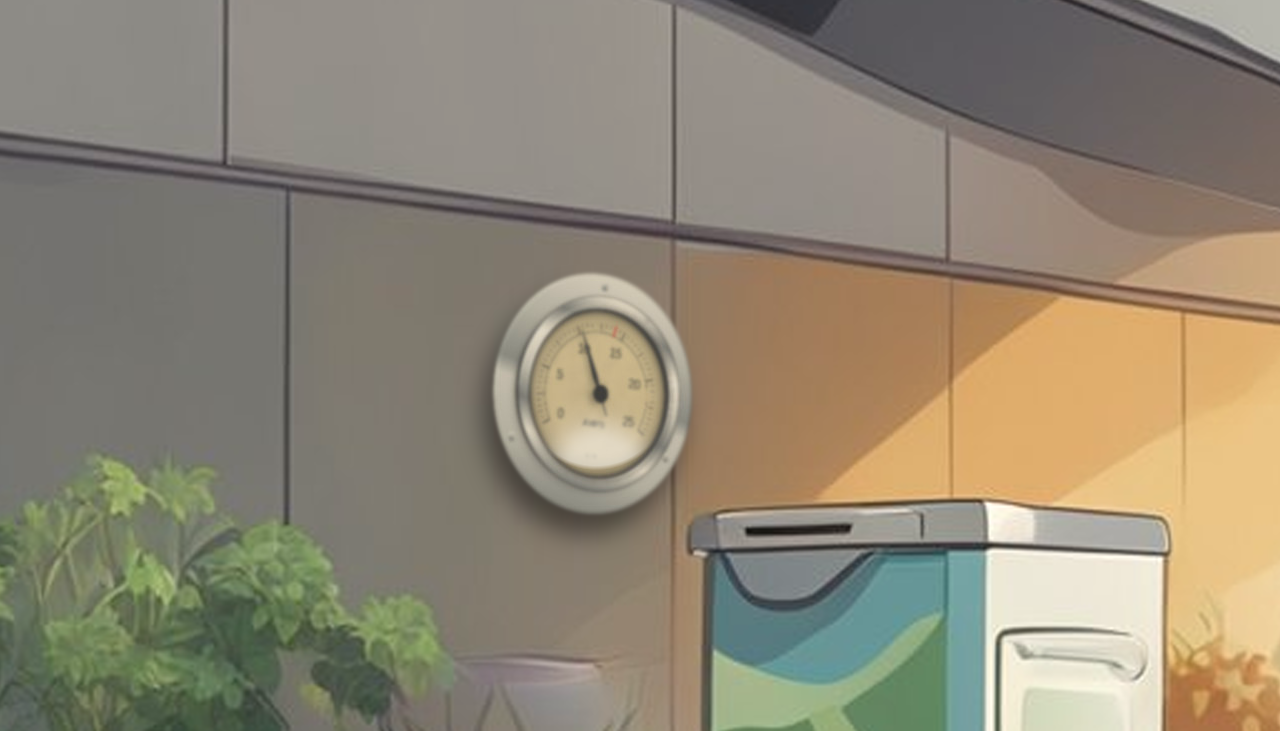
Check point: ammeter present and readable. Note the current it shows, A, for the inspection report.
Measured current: 10 A
